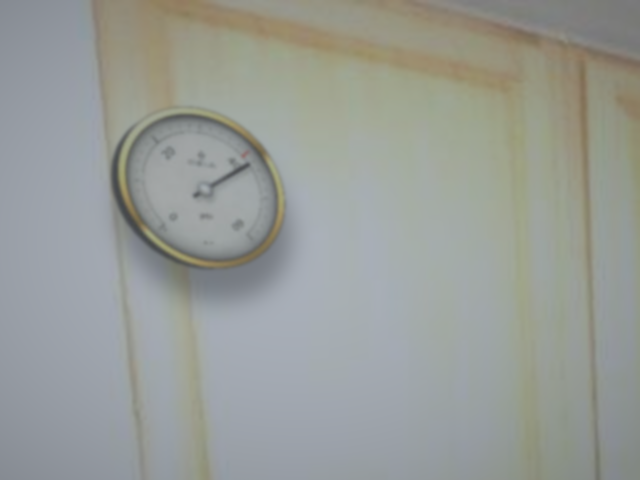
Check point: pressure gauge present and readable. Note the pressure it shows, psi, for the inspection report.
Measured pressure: 42 psi
